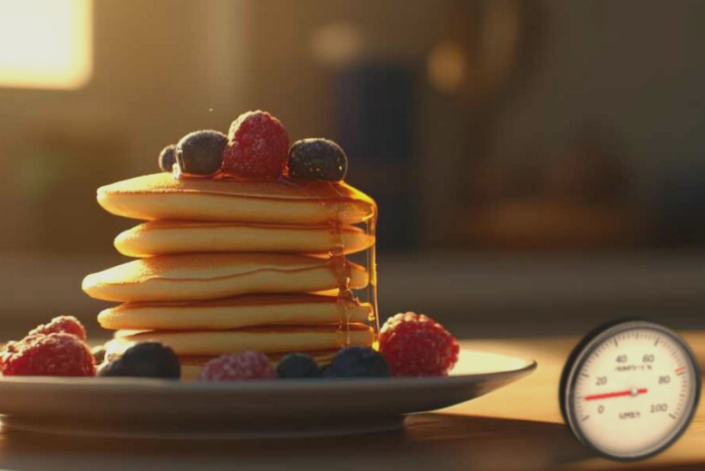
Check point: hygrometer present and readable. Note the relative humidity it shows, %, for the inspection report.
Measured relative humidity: 10 %
